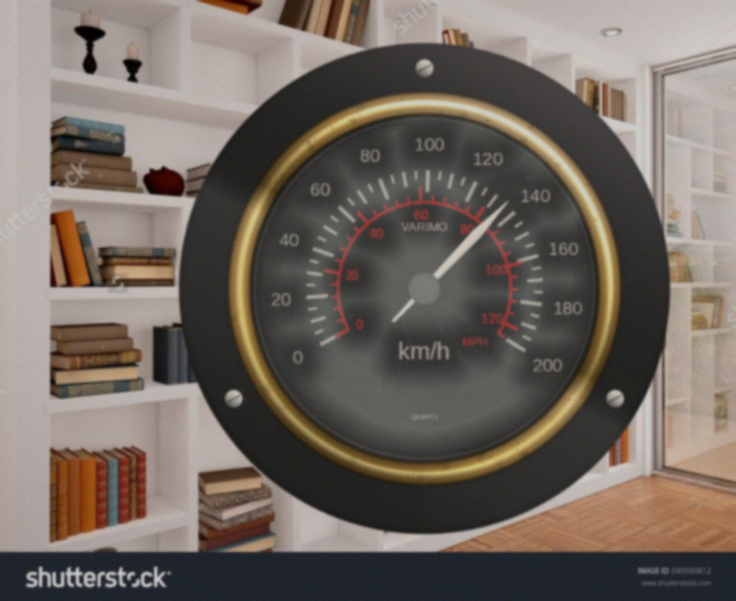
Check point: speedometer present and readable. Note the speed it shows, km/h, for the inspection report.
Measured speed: 135 km/h
